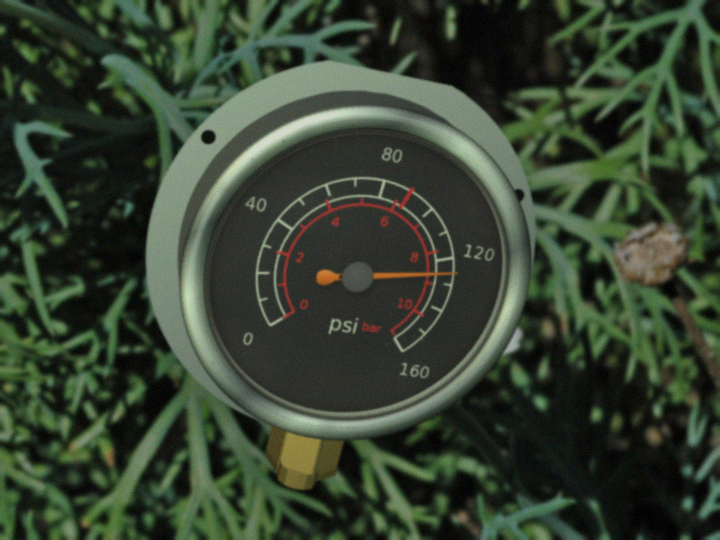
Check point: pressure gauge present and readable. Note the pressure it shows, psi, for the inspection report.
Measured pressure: 125 psi
